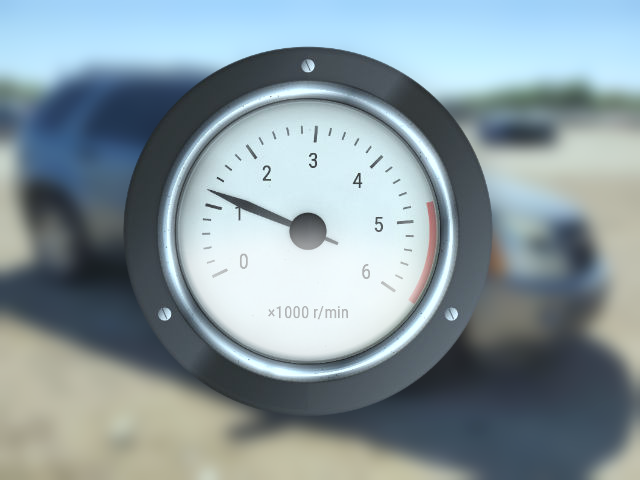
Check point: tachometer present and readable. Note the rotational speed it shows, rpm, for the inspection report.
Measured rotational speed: 1200 rpm
